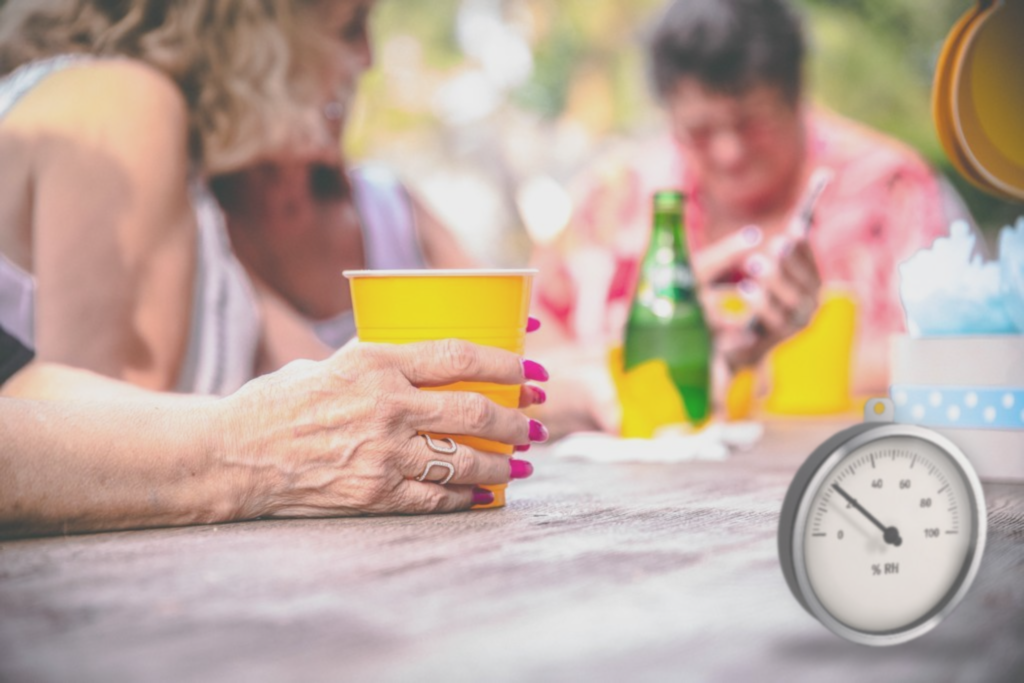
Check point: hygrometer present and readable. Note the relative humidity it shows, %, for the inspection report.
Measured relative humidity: 20 %
